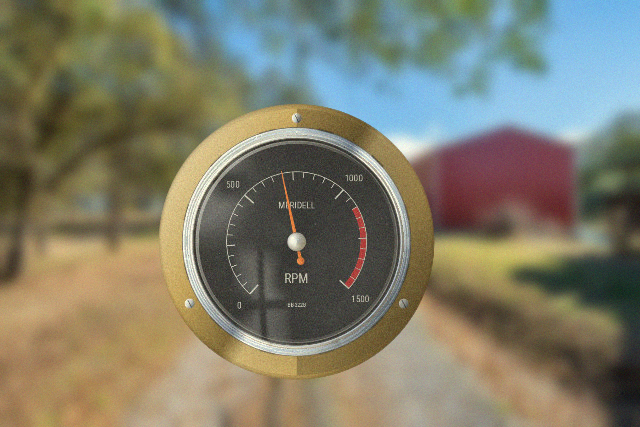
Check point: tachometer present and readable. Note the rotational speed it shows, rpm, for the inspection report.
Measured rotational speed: 700 rpm
